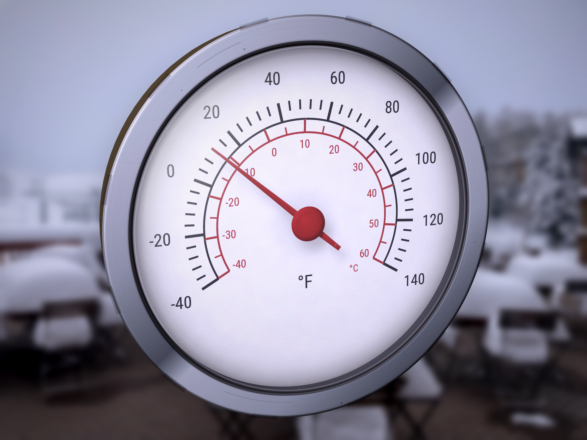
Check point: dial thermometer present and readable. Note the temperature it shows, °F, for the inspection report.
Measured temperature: 12 °F
